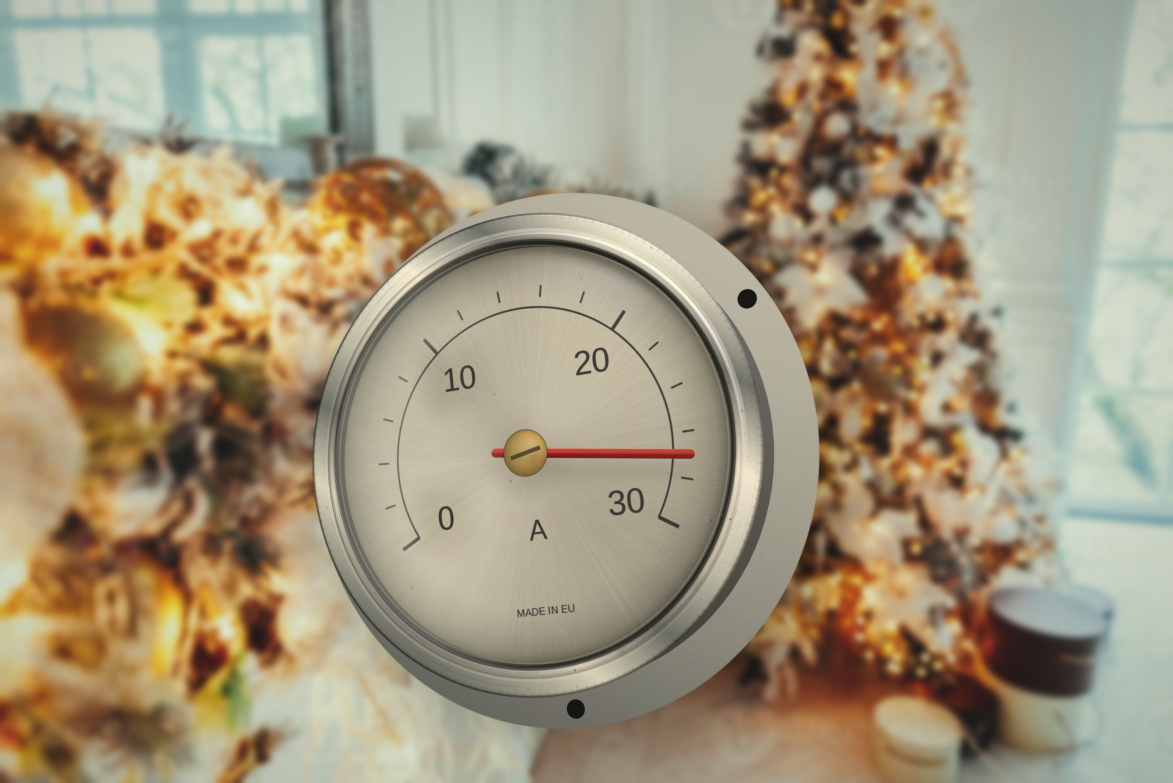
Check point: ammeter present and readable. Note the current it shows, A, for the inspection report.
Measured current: 27 A
